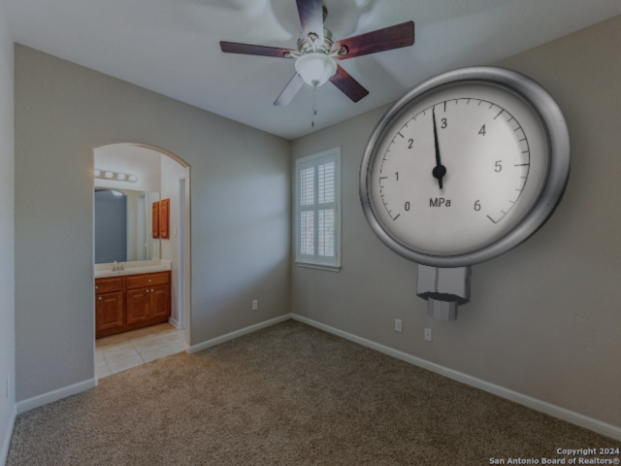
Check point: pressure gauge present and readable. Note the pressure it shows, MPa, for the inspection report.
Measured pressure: 2.8 MPa
